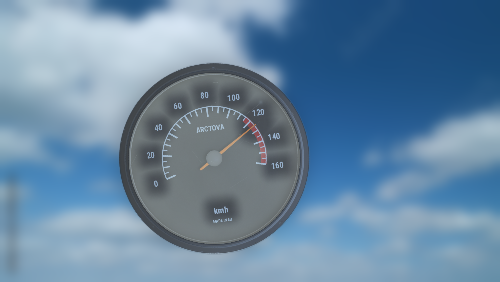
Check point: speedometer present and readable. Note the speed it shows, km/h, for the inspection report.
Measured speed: 125 km/h
